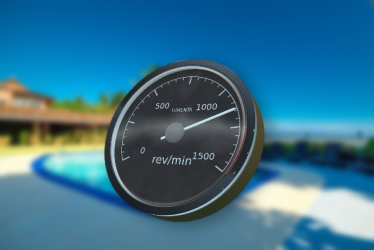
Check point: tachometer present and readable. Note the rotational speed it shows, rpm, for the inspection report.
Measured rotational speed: 1150 rpm
